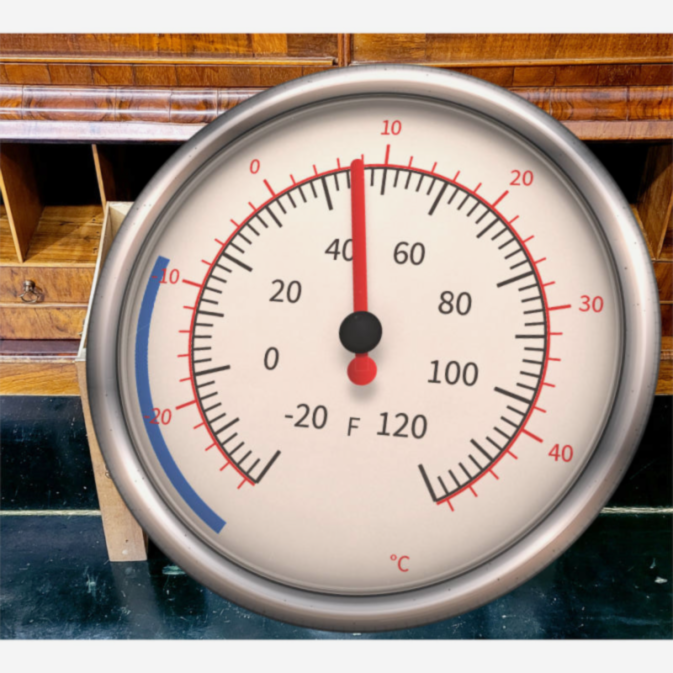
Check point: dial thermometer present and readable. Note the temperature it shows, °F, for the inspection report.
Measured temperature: 46 °F
